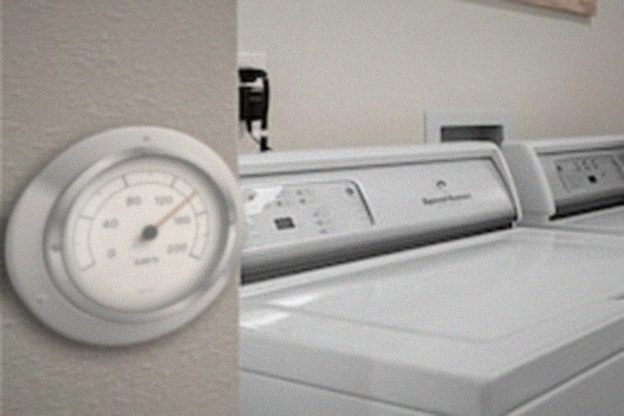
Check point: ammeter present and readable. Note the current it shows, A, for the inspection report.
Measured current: 140 A
